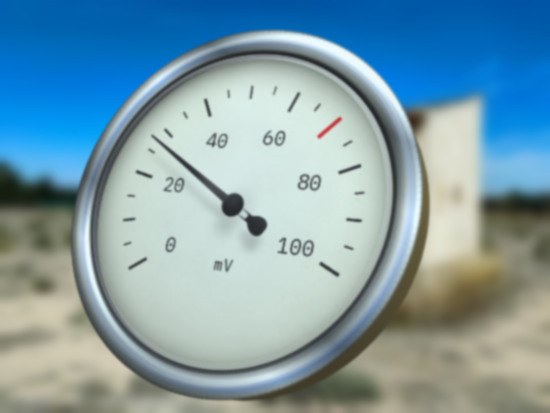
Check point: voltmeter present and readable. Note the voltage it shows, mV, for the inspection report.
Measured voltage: 27.5 mV
